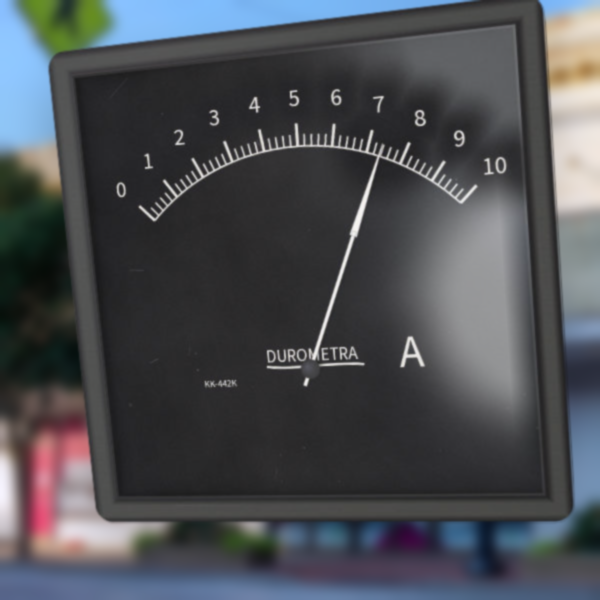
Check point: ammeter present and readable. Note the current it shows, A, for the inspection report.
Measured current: 7.4 A
